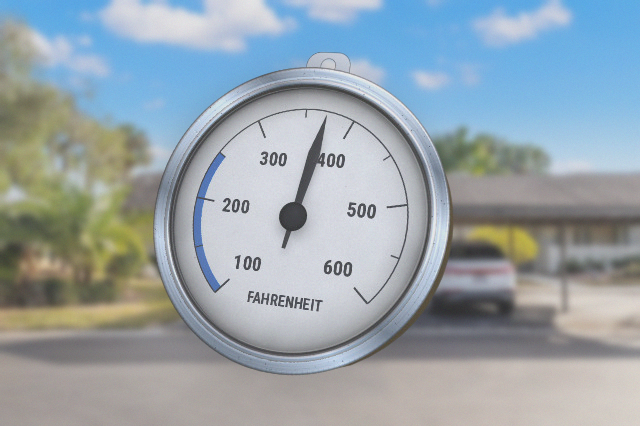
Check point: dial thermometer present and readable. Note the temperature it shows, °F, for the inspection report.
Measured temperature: 375 °F
